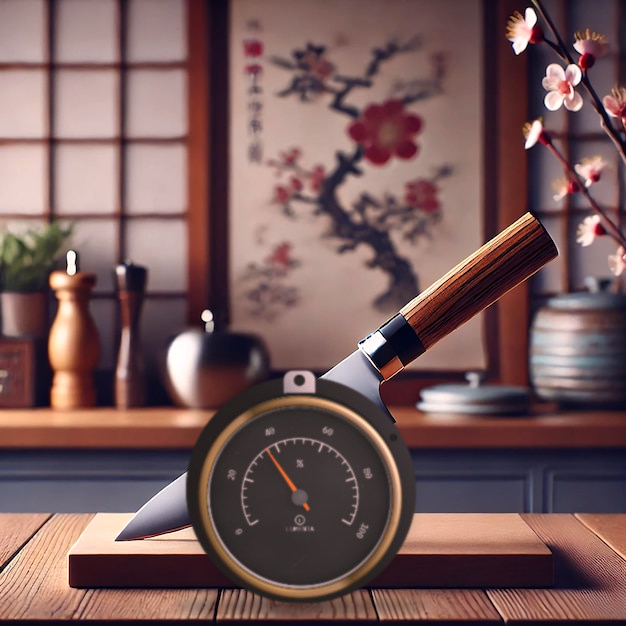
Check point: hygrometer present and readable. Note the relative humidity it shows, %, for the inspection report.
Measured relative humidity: 36 %
